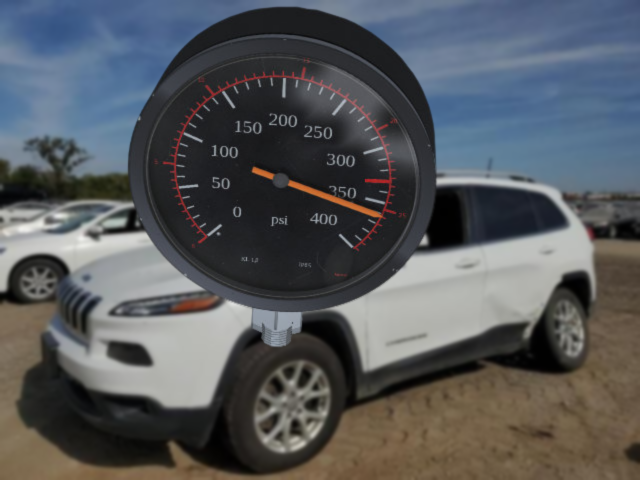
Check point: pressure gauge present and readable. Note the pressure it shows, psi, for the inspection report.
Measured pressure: 360 psi
